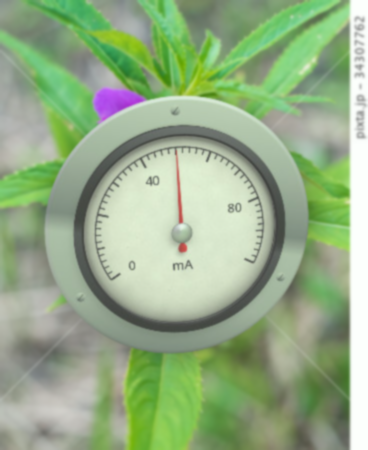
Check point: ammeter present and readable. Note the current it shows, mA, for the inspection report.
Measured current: 50 mA
